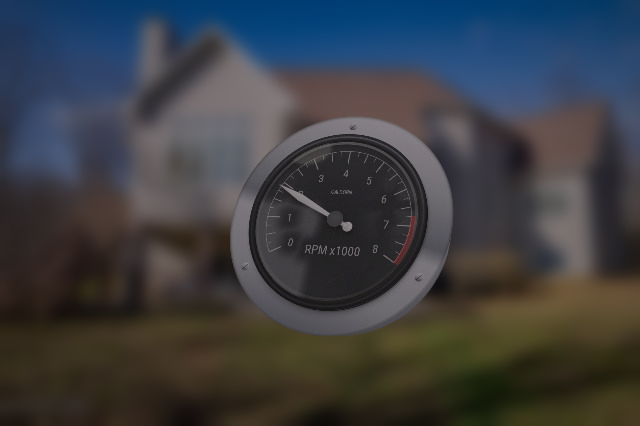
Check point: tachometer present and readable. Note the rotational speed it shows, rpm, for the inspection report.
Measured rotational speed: 1875 rpm
